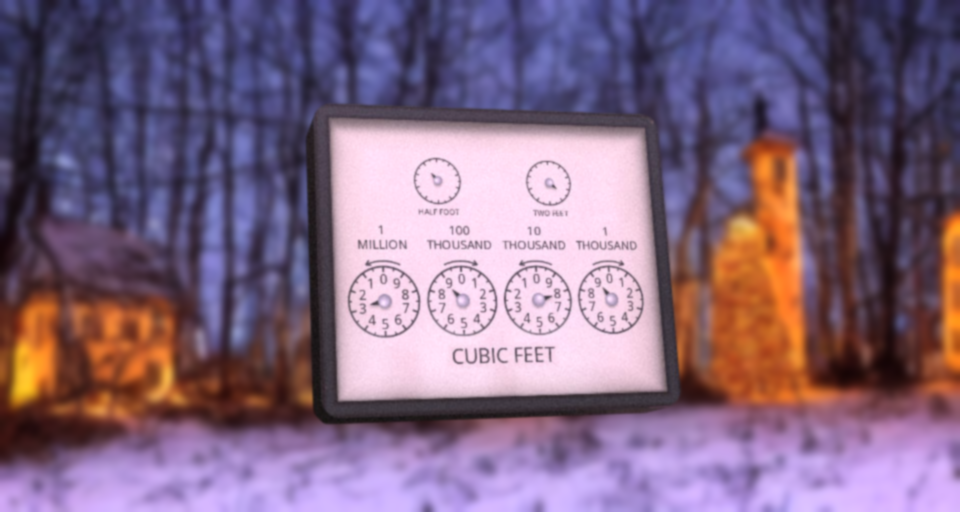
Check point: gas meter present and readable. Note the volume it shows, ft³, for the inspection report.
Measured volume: 287900 ft³
